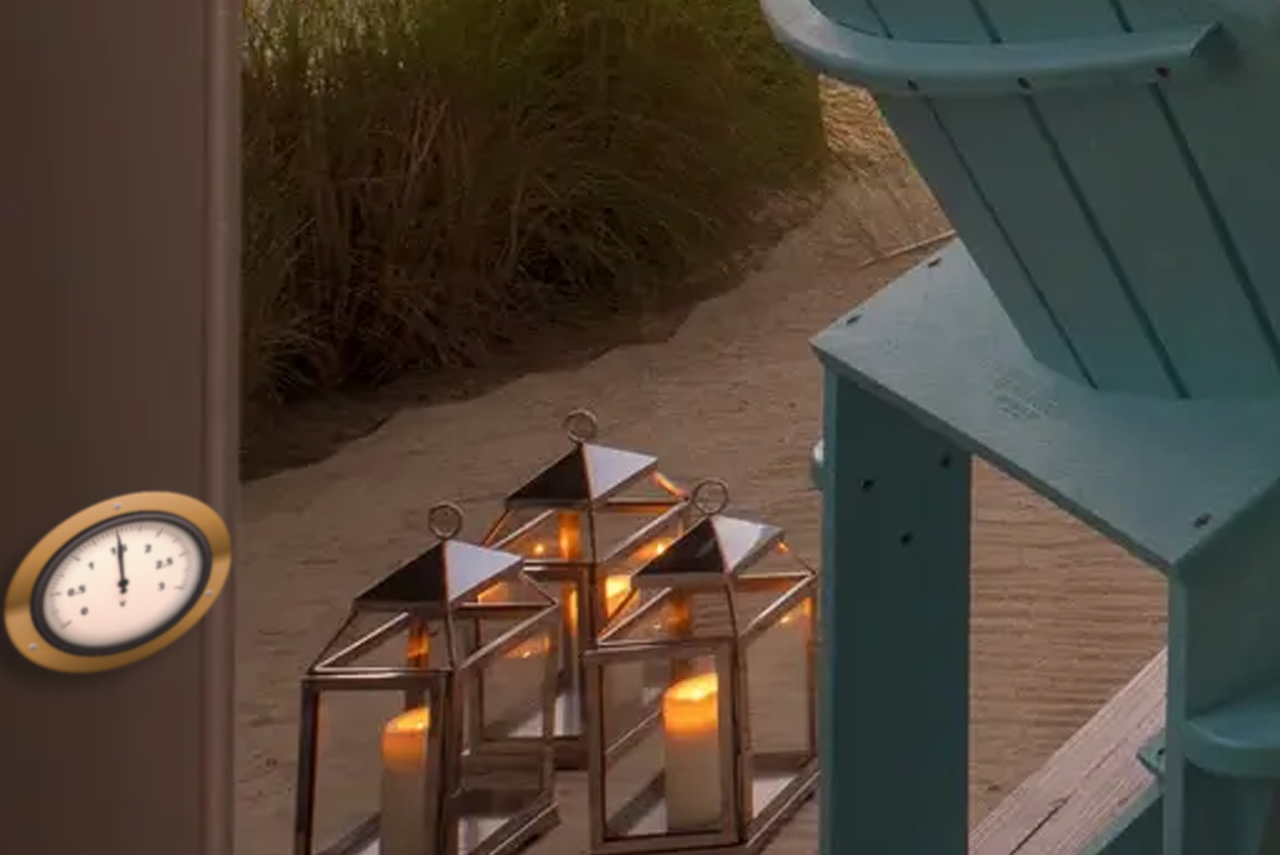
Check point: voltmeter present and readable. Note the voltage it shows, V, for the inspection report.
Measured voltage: 1.5 V
